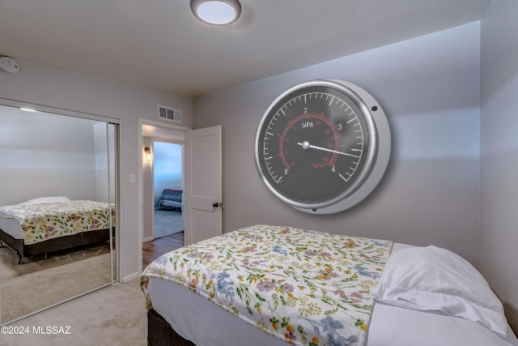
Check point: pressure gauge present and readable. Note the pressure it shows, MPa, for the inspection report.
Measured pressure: 3.6 MPa
